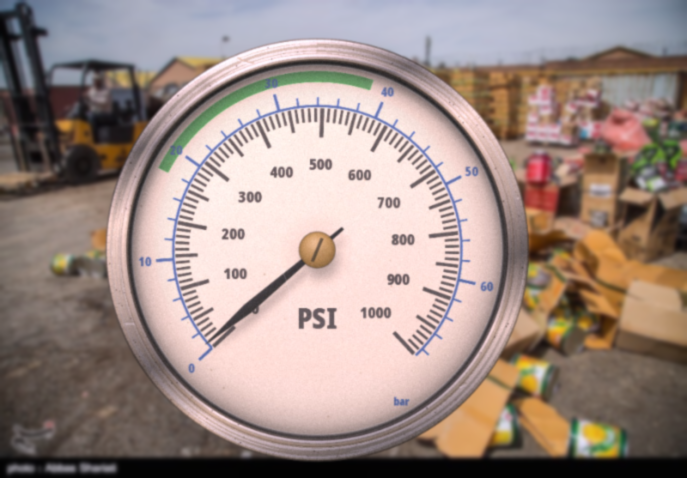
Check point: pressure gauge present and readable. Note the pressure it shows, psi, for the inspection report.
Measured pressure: 10 psi
